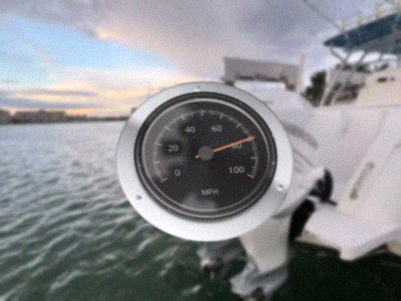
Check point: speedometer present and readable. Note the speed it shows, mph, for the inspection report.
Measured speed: 80 mph
